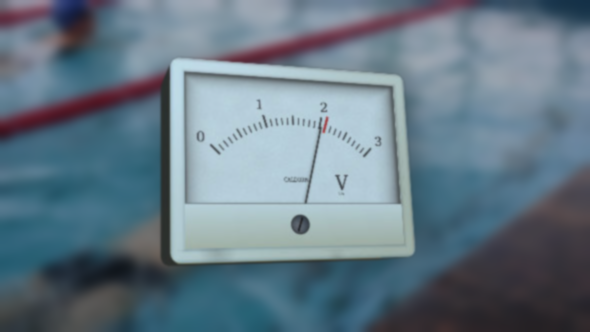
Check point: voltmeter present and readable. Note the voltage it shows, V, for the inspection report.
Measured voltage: 2 V
